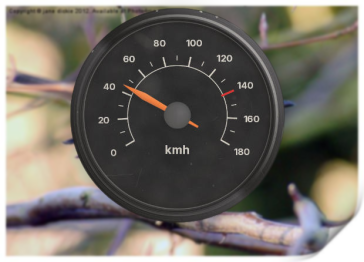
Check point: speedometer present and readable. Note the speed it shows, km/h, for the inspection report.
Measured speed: 45 km/h
